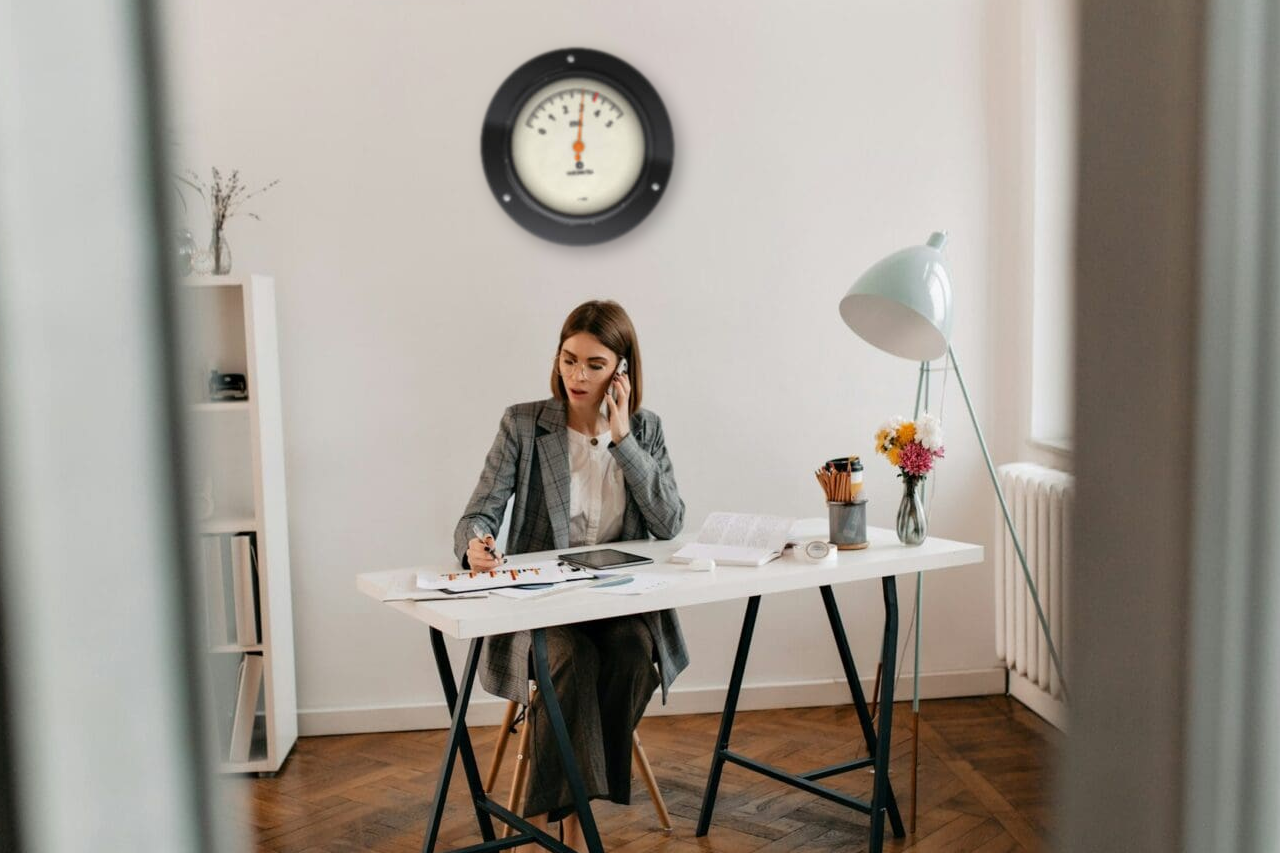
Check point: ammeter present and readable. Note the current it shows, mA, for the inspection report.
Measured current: 3 mA
